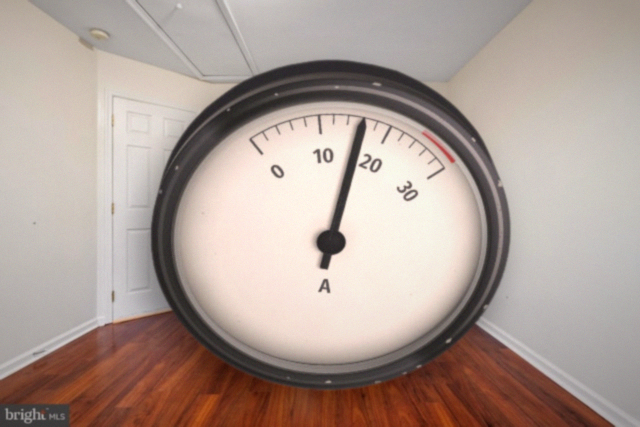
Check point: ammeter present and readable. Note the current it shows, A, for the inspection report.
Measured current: 16 A
